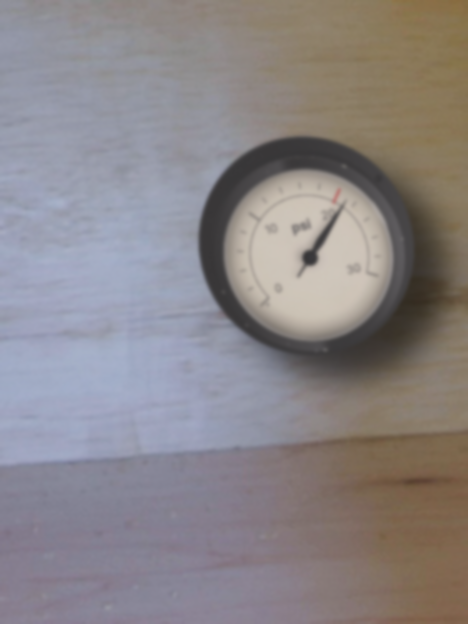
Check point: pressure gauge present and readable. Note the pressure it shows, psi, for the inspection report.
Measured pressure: 21 psi
